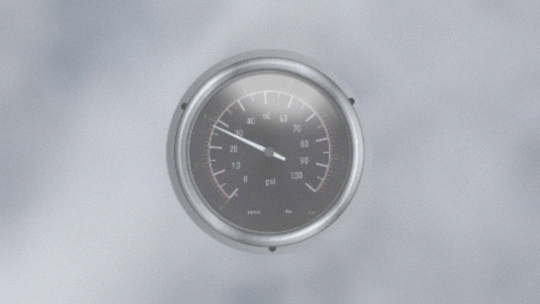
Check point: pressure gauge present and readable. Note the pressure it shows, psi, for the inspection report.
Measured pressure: 27.5 psi
